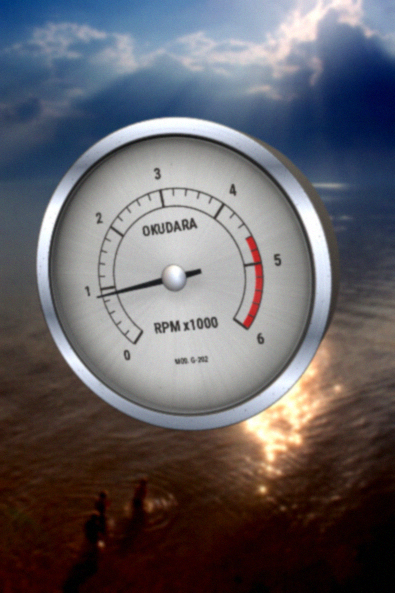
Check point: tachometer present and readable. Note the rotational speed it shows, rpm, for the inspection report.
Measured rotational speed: 900 rpm
